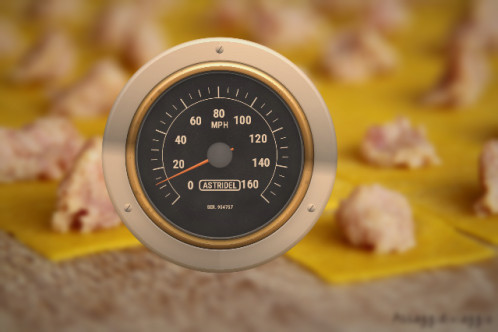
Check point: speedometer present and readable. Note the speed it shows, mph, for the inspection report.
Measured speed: 12.5 mph
